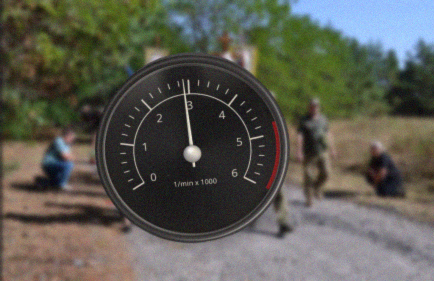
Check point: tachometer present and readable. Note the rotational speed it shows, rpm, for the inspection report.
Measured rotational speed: 2900 rpm
